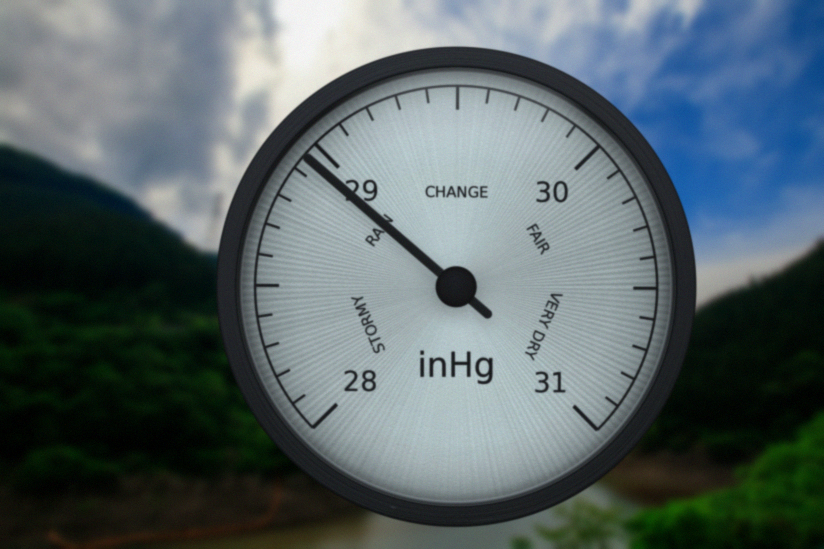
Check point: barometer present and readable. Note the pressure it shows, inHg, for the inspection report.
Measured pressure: 28.95 inHg
